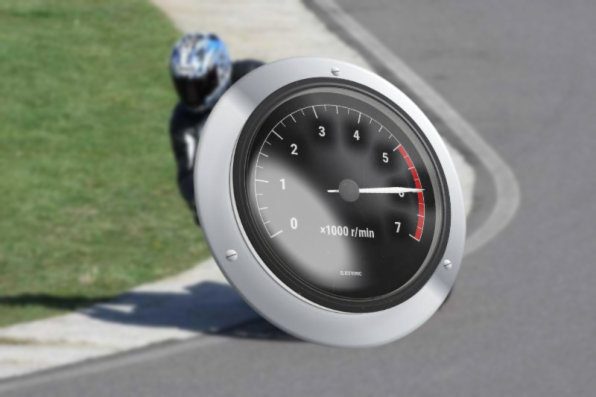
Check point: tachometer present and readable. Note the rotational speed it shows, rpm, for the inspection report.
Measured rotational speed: 6000 rpm
